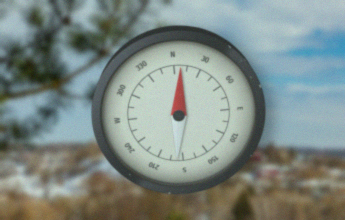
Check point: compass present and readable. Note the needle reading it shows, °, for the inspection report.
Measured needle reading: 7.5 °
